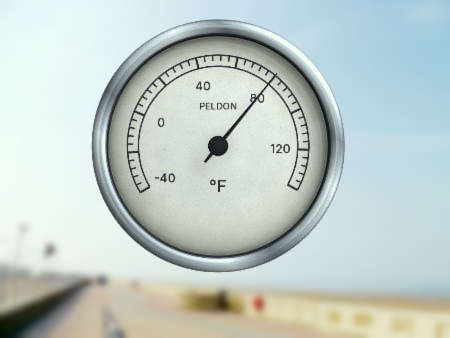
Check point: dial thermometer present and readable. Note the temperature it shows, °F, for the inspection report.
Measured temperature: 80 °F
